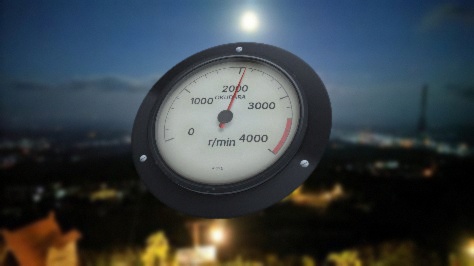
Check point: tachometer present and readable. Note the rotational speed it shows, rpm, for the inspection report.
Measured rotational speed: 2100 rpm
